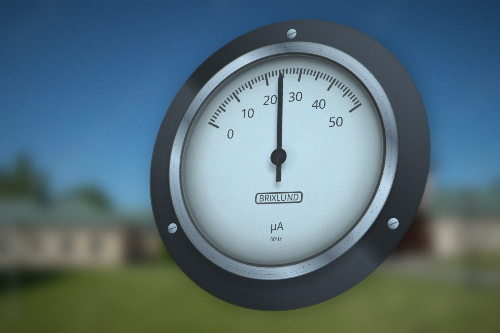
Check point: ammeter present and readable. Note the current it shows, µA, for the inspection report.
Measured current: 25 µA
